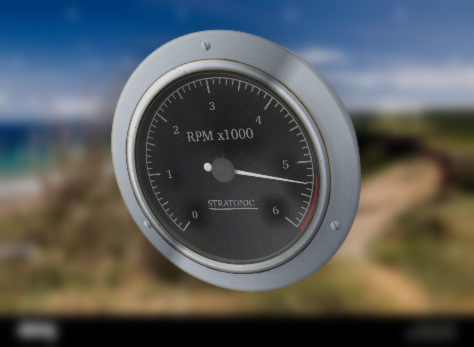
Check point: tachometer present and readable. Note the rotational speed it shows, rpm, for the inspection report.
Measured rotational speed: 5300 rpm
